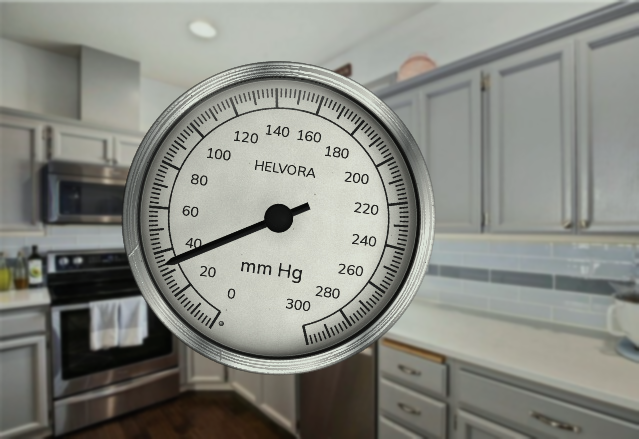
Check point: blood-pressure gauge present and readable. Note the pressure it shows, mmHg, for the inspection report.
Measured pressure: 34 mmHg
